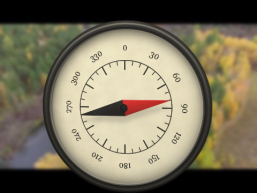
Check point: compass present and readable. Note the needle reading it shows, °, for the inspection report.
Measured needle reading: 80 °
